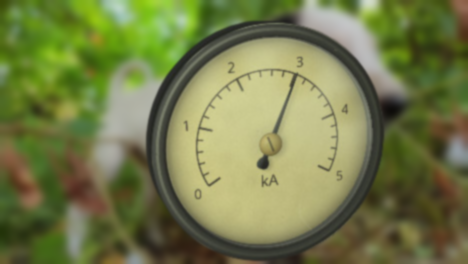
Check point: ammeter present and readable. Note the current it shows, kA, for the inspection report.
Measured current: 3 kA
